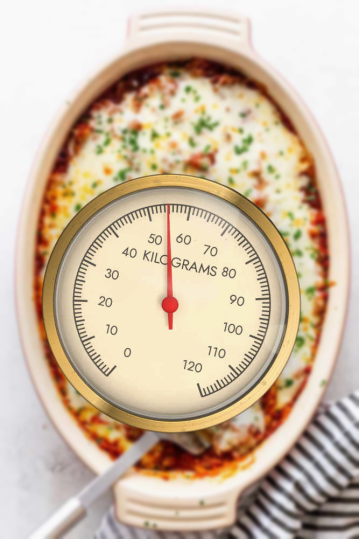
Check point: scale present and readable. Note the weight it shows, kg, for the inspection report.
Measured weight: 55 kg
